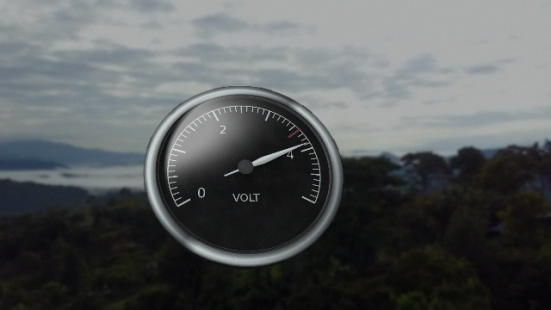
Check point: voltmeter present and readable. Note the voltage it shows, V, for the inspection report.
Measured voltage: 3.9 V
